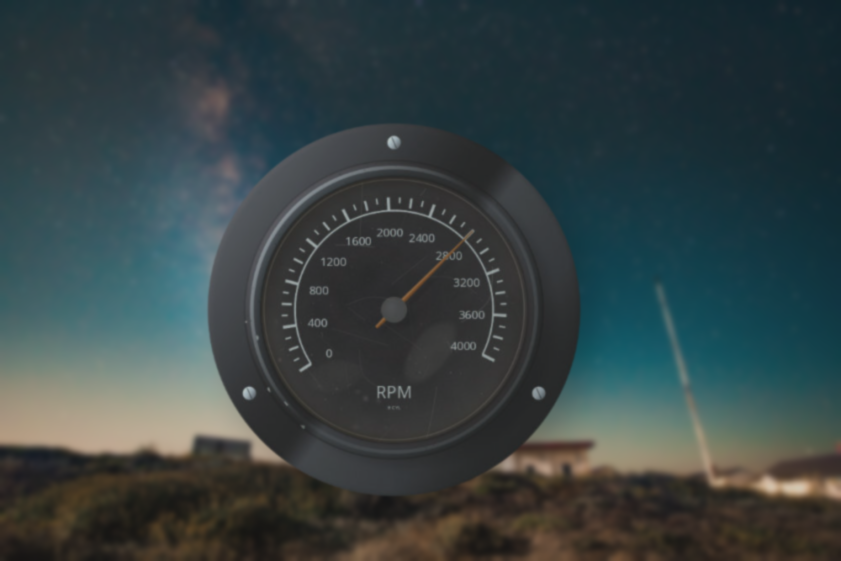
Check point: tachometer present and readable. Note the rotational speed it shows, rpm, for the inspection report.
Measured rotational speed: 2800 rpm
